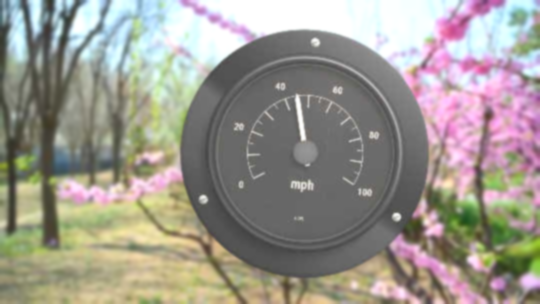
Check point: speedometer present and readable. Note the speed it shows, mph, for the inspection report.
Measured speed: 45 mph
